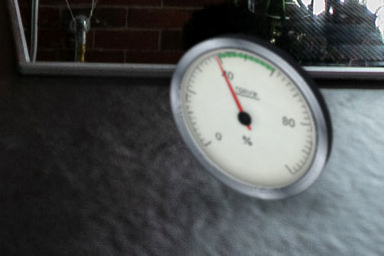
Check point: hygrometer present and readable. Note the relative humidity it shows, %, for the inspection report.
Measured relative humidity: 40 %
